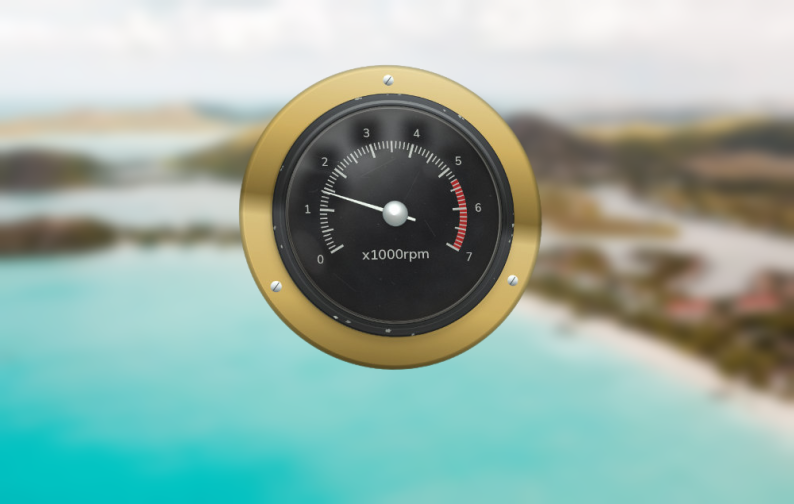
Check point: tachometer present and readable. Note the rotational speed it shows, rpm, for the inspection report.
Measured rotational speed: 1400 rpm
